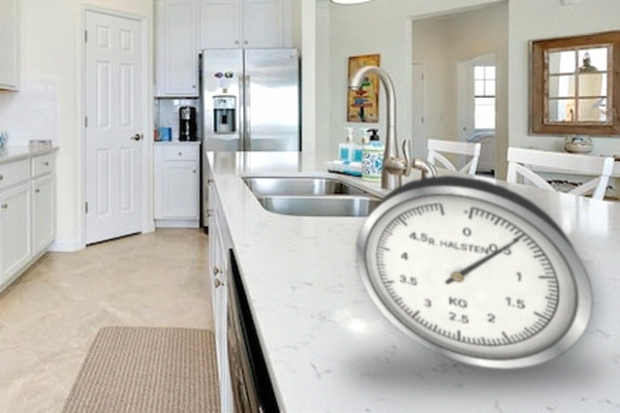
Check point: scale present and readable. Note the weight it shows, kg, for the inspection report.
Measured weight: 0.5 kg
